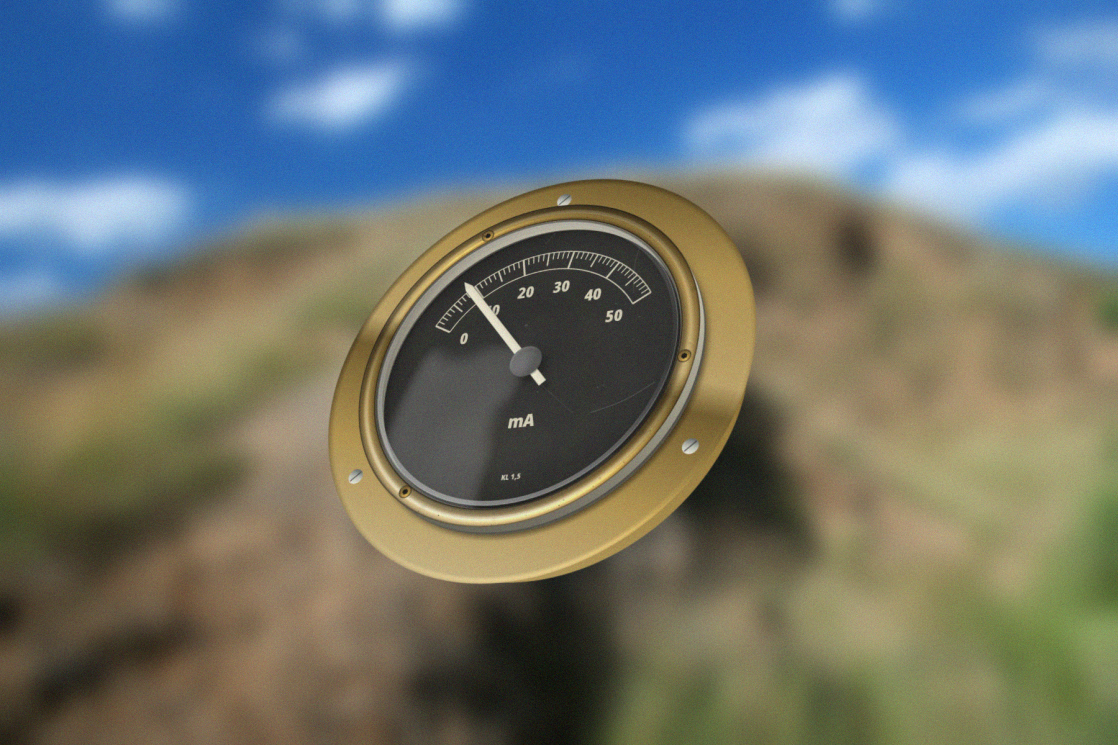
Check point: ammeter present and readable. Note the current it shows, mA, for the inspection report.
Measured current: 9 mA
